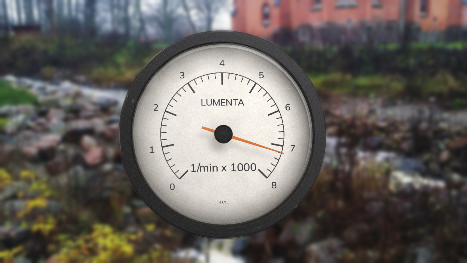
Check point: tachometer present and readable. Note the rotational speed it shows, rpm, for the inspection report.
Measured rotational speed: 7200 rpm
